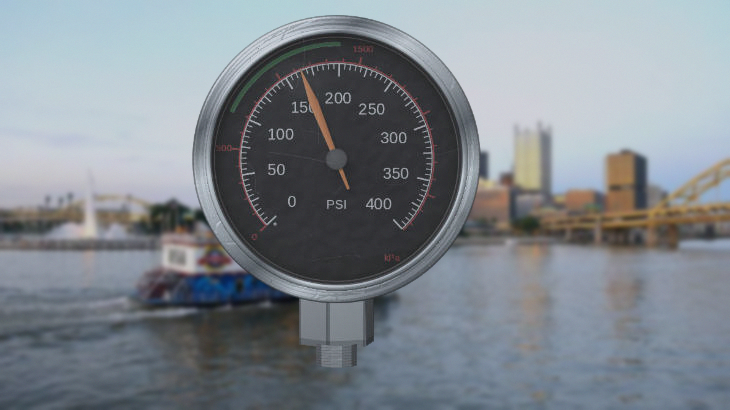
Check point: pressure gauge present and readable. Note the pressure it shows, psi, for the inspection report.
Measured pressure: 165 psi
